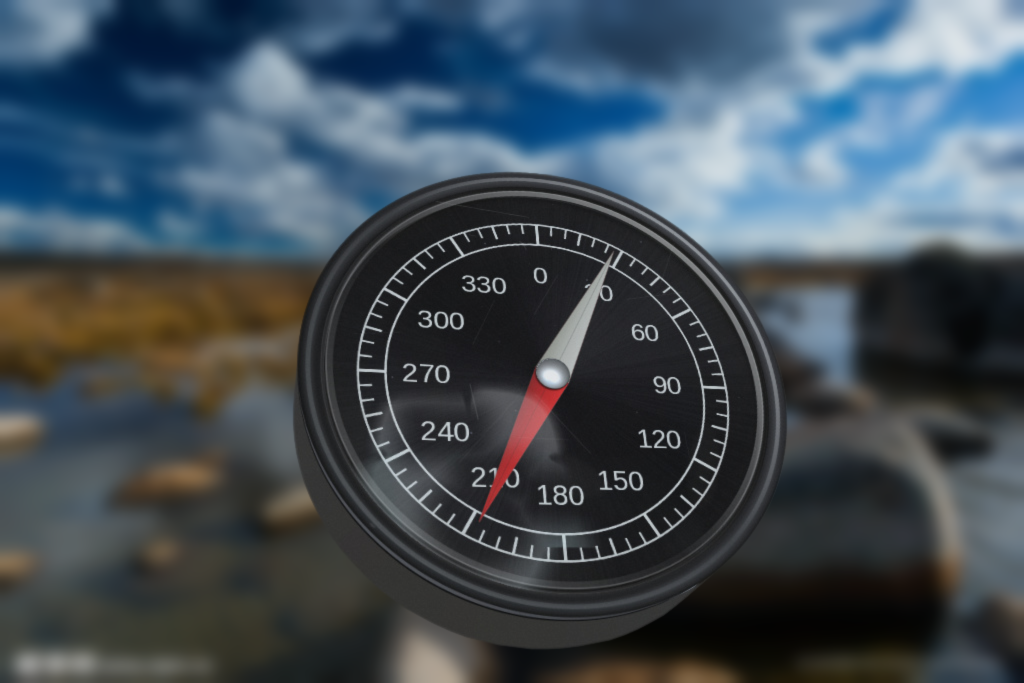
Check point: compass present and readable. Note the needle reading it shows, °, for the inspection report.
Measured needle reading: 207.5 °
